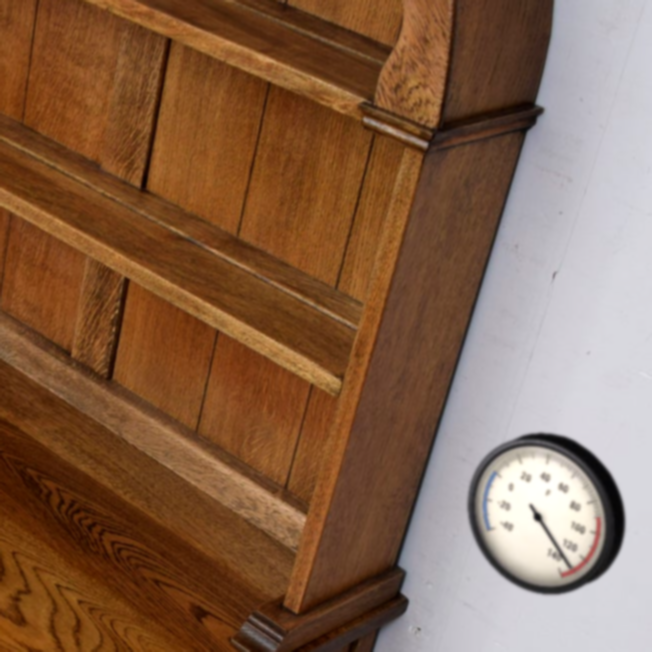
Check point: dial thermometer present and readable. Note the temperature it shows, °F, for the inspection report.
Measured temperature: 130 °F
